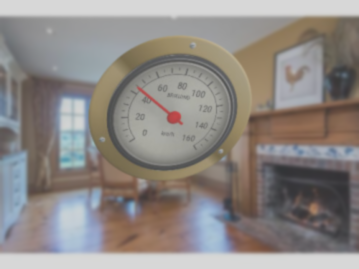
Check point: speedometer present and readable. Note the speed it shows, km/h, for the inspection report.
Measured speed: 45 km/h
